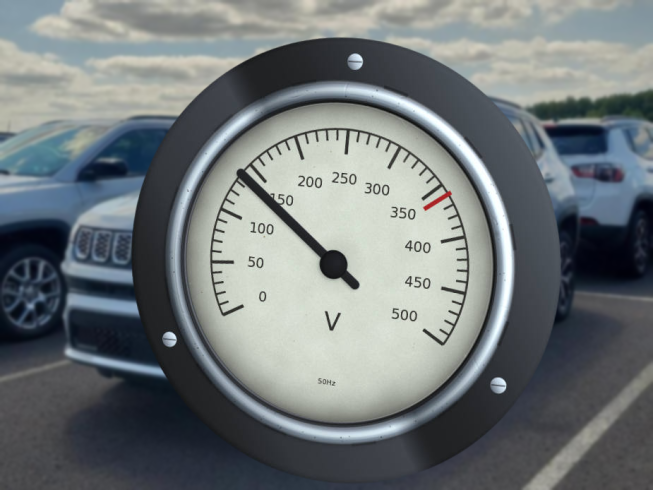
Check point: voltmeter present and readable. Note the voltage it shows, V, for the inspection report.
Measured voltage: 140 V
